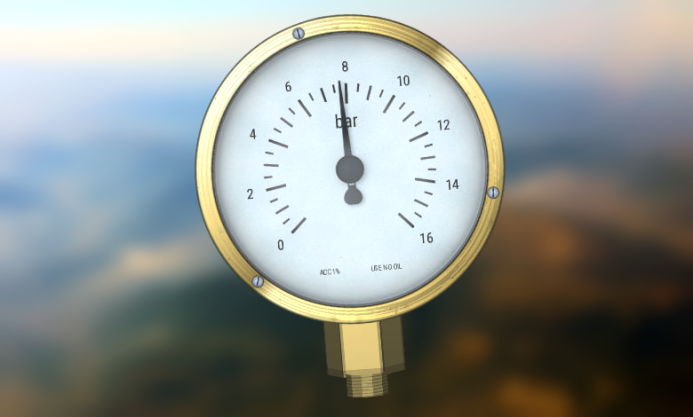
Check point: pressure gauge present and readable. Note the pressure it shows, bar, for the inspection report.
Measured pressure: 7.75 bar
